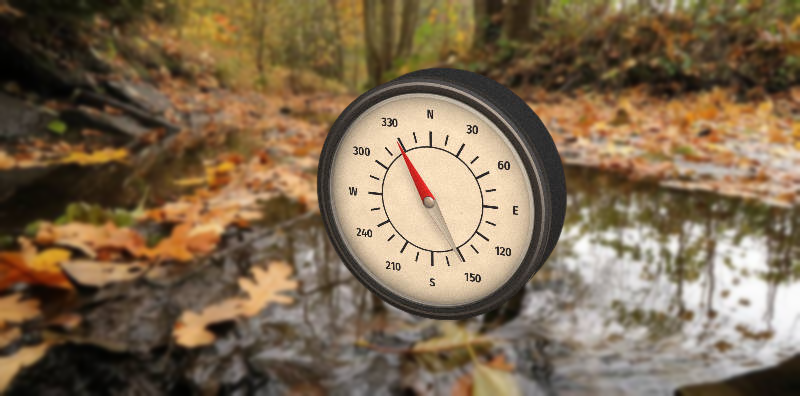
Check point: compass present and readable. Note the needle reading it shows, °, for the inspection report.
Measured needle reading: 330 °
